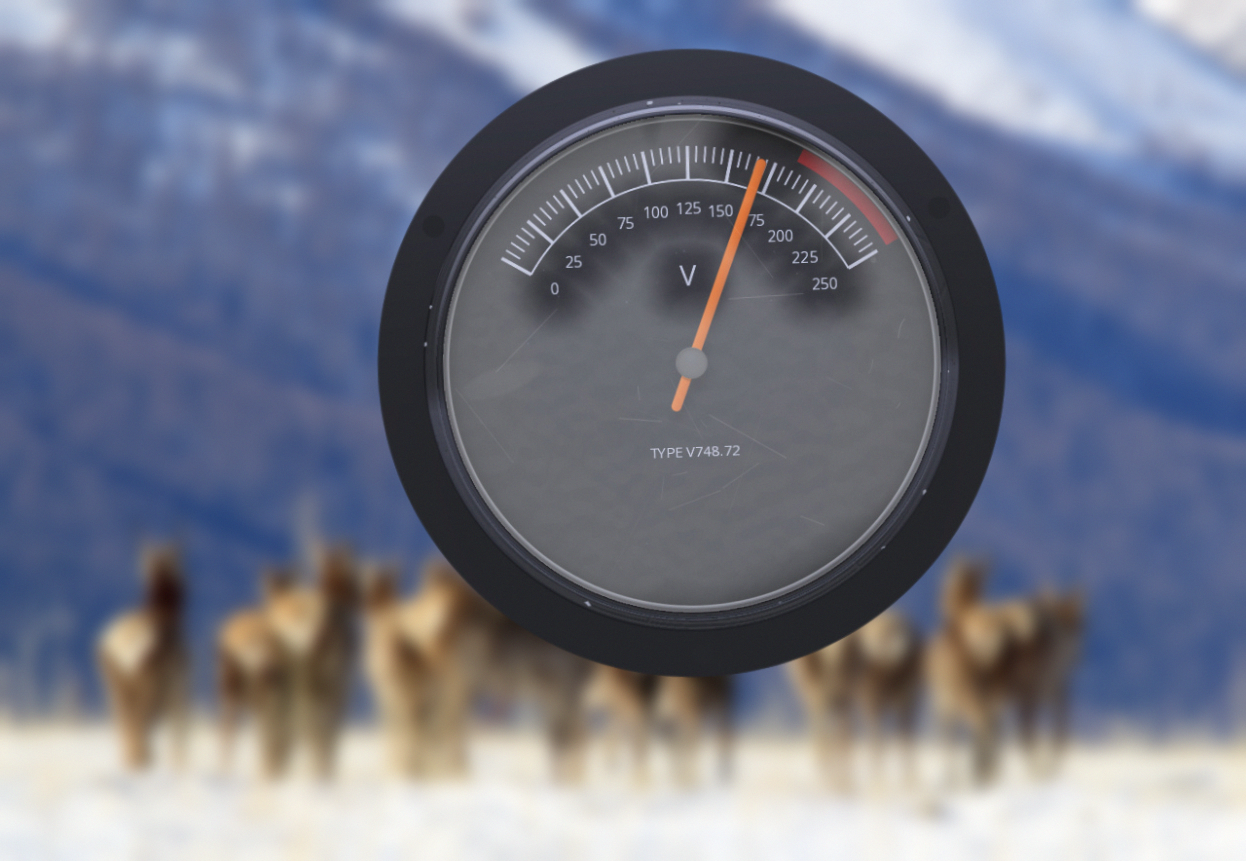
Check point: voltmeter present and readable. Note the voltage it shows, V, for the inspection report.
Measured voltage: 167.5 V
